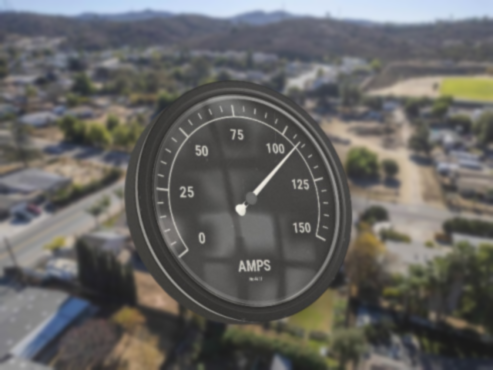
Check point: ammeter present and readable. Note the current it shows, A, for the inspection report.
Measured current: 107.5 A
